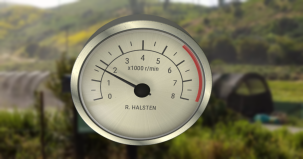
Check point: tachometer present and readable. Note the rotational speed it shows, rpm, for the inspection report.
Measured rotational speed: 1750 rpm
